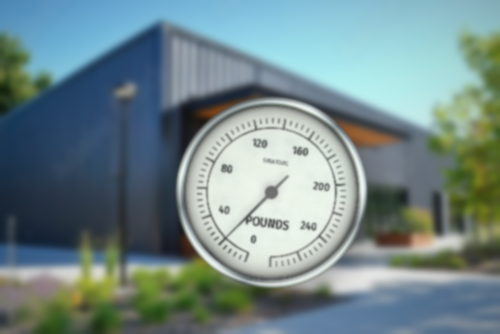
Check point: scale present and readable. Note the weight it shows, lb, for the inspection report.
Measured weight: 20 lb
